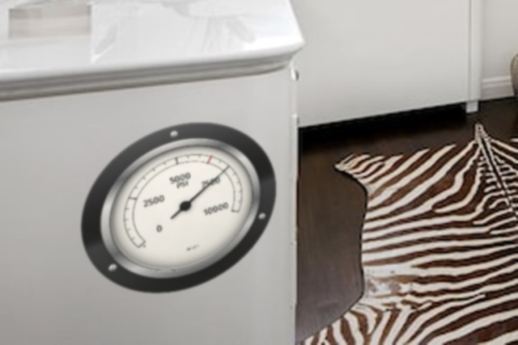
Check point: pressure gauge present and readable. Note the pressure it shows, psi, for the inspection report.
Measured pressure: 7500 psi
